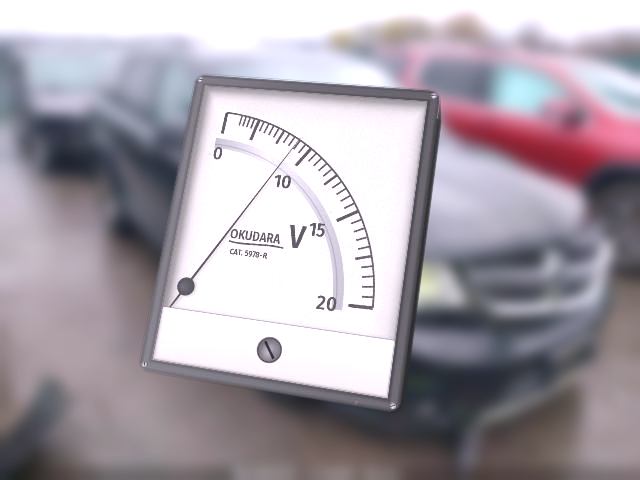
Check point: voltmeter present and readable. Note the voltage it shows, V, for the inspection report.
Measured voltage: 9 V
